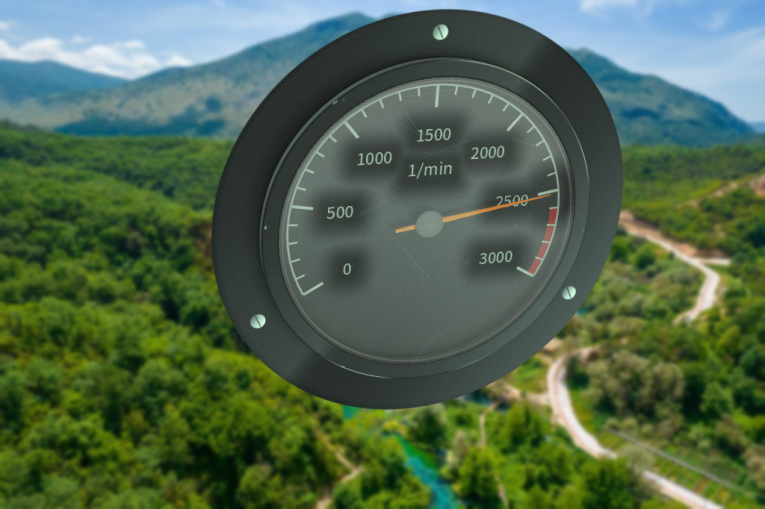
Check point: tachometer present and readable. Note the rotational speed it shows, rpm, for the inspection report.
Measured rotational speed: 2500 rpm
